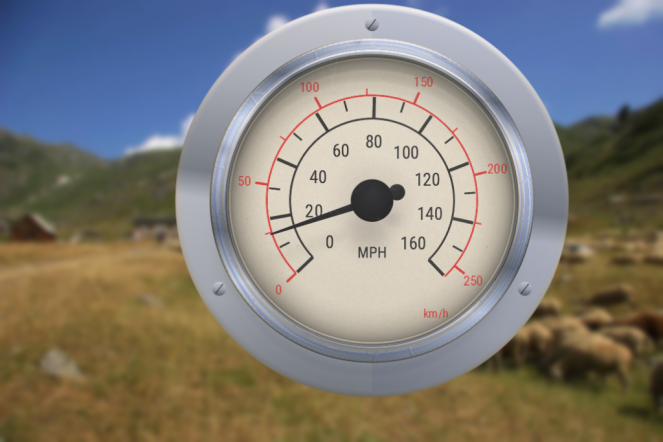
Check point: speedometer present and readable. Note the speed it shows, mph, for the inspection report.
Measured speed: 15 mph
